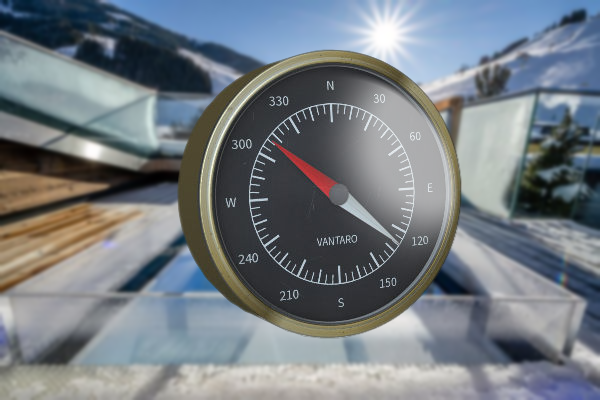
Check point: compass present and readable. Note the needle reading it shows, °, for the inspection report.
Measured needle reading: 310 °
